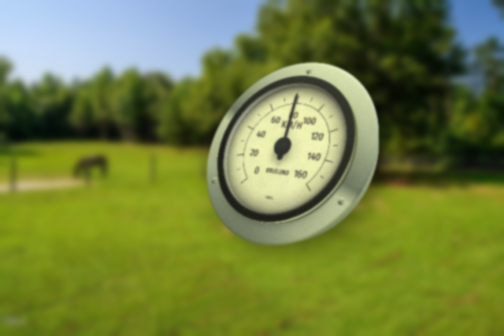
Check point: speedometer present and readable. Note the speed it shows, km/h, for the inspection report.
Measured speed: 80 km/h
